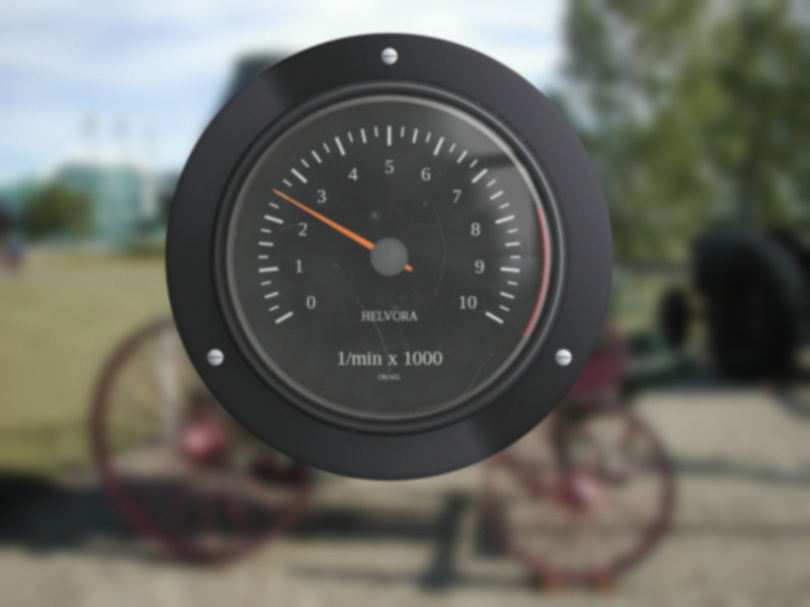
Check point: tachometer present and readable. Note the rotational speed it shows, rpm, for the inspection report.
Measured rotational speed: 2500 rpm
